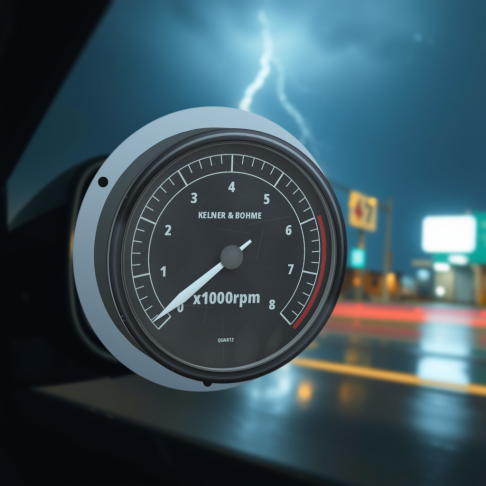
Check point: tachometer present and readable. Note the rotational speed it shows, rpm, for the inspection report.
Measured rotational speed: 200 rpm
